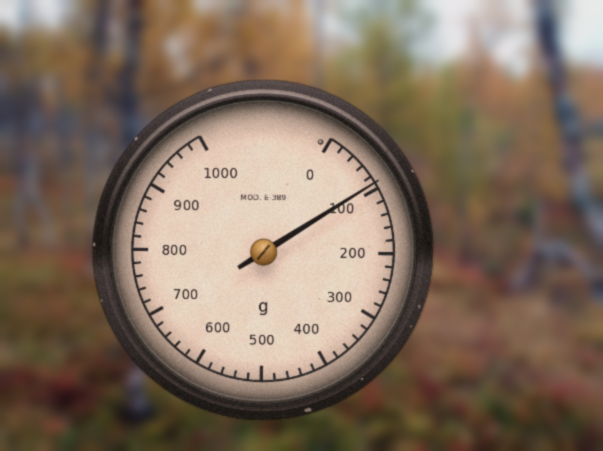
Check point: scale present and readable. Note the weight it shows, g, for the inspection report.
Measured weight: 90 g
